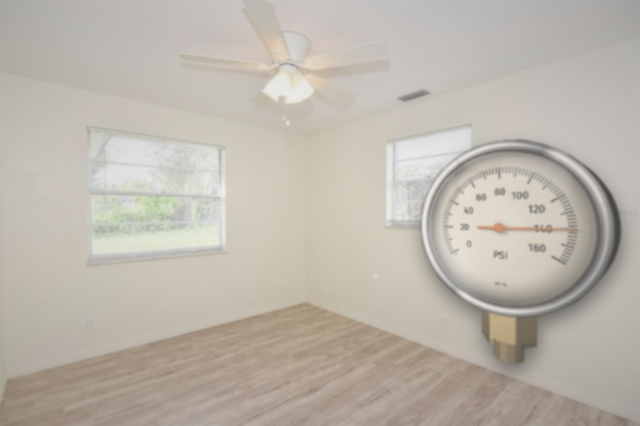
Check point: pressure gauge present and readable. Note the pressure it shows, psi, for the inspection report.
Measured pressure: 140 psi
